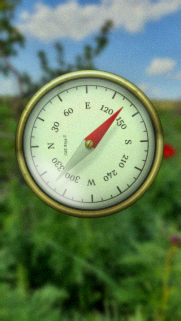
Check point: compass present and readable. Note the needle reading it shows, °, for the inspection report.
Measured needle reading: 135 °
